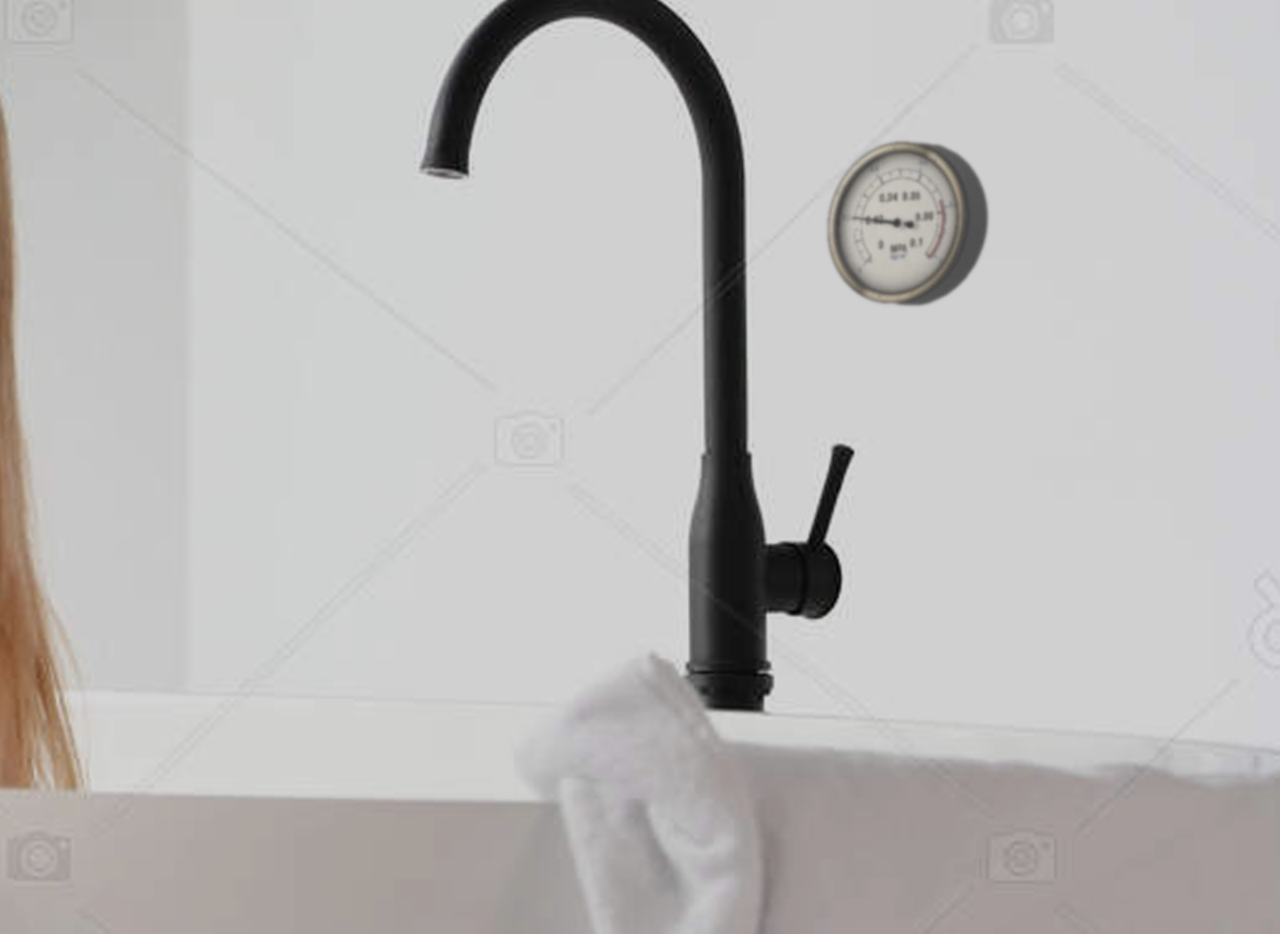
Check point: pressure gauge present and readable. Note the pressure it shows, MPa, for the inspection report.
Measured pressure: 0.02 MPa
